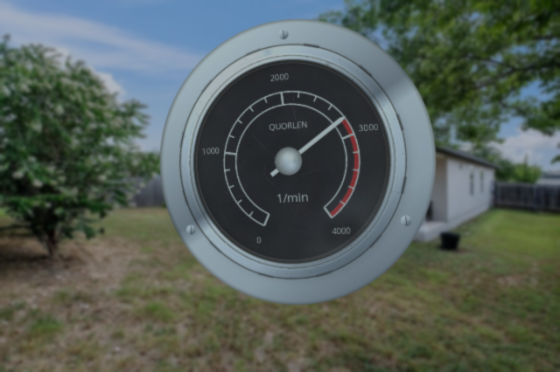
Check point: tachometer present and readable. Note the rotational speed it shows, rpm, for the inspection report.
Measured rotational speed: 2800 rpm
